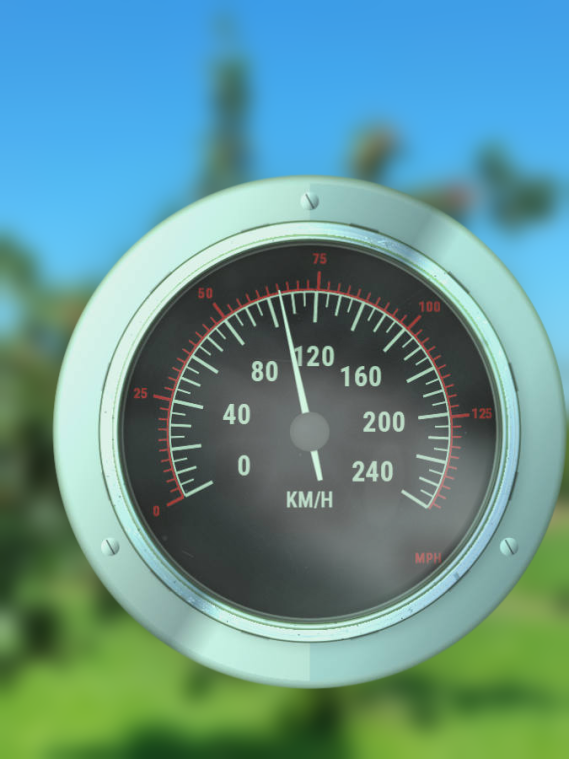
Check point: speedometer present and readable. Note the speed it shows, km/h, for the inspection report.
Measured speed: 105 km/h
